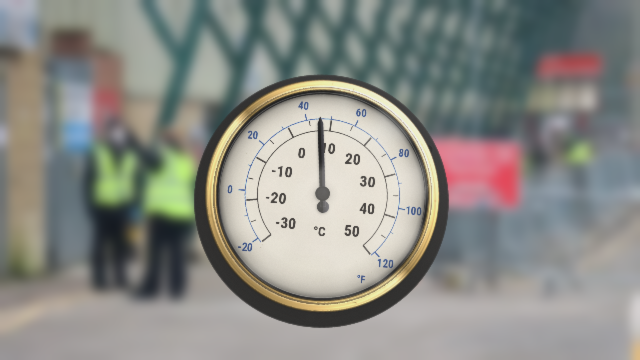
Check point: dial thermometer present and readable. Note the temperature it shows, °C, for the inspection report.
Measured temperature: 7.5 °C
